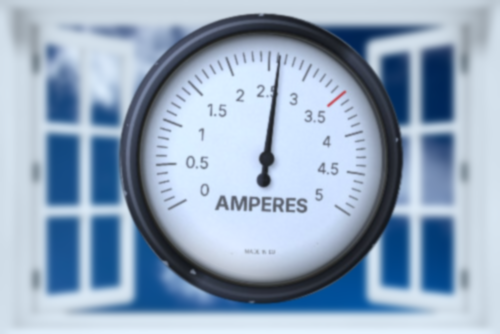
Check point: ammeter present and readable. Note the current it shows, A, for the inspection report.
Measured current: 2.6 A
